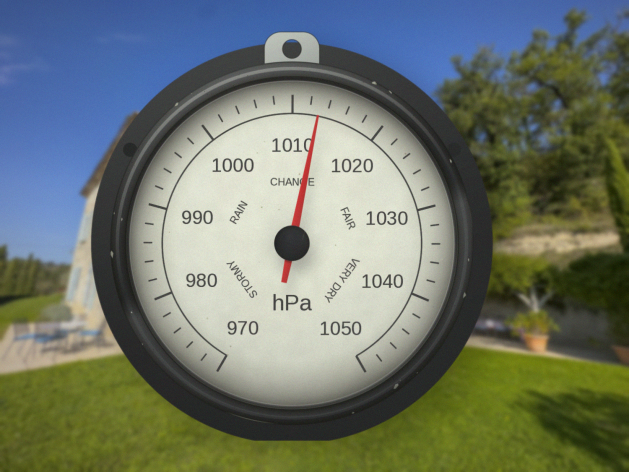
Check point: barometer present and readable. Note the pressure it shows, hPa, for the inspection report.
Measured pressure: 1013 hPa
